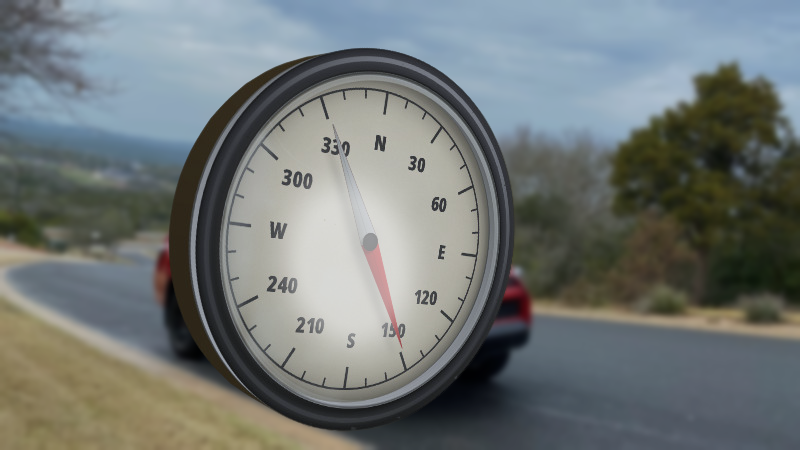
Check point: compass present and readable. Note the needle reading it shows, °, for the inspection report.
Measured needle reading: 150 °
